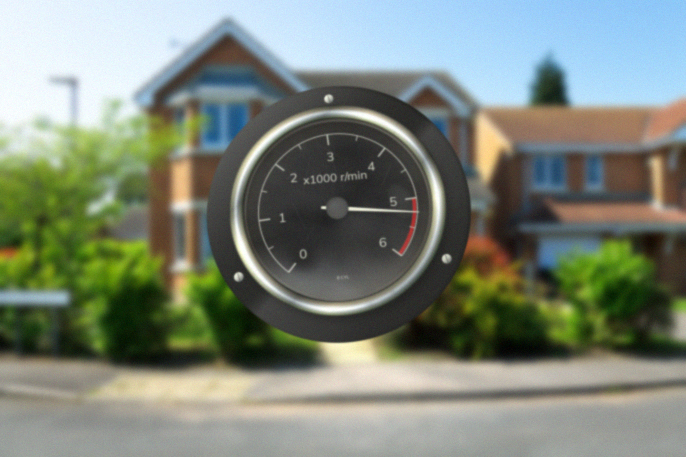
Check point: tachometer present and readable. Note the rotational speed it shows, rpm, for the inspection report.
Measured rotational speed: 5250 rpm
